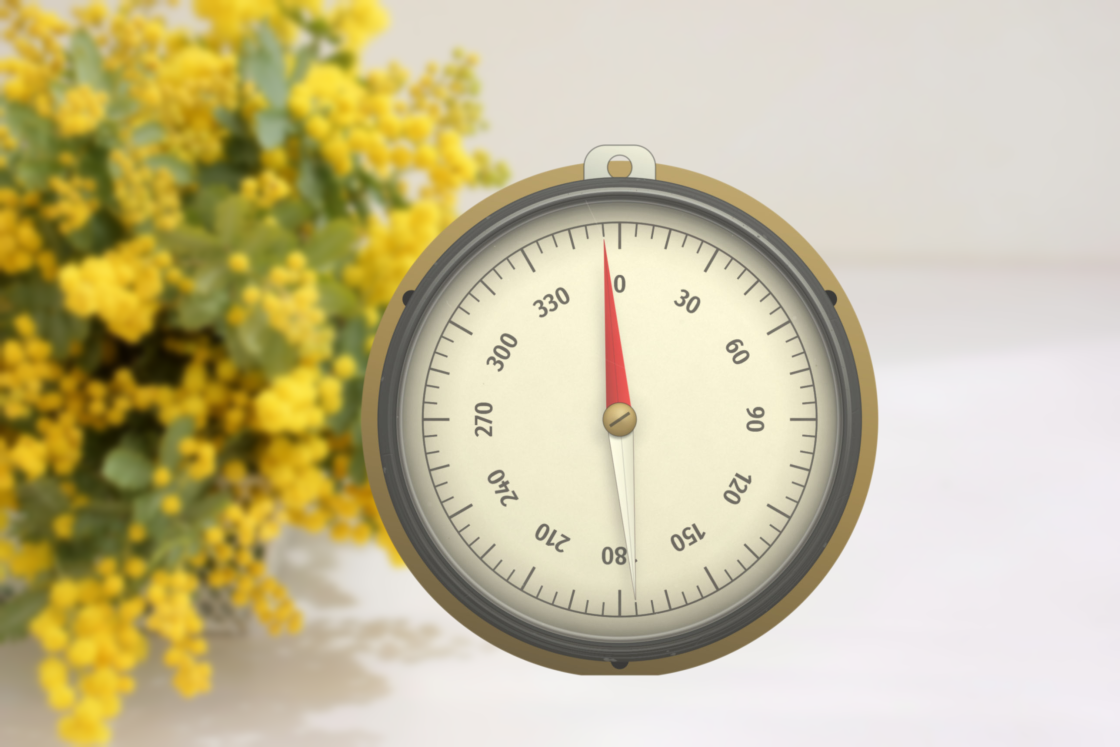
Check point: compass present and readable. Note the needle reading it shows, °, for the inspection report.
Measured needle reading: 355 °
